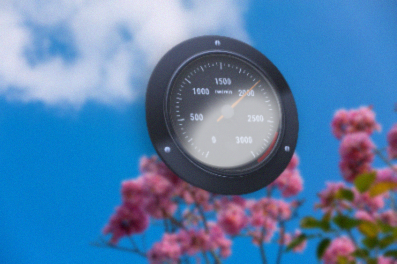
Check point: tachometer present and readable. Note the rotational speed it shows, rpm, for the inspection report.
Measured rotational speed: 2000 rpm
